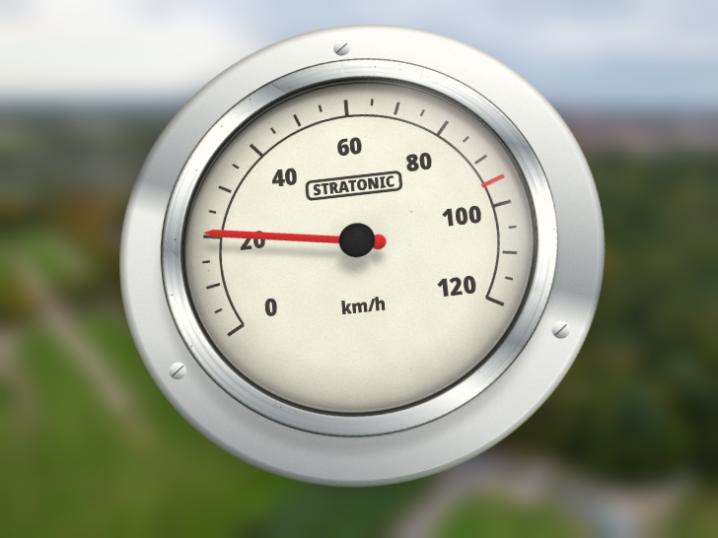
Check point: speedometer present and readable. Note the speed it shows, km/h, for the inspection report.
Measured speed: 20 km/h
